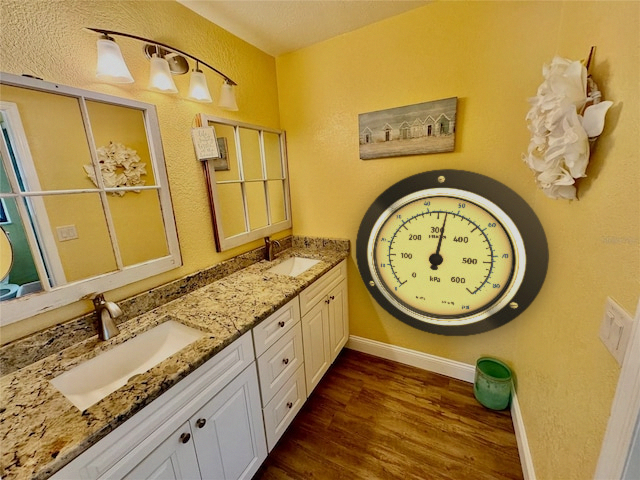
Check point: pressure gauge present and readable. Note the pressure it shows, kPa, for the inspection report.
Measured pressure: 320 kPa
